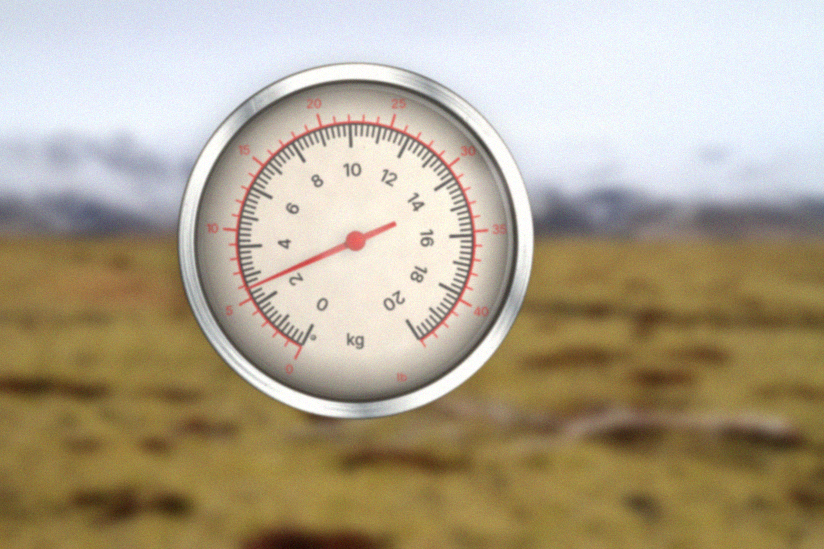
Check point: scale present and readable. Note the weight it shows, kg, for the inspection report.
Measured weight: 2.6 kg
